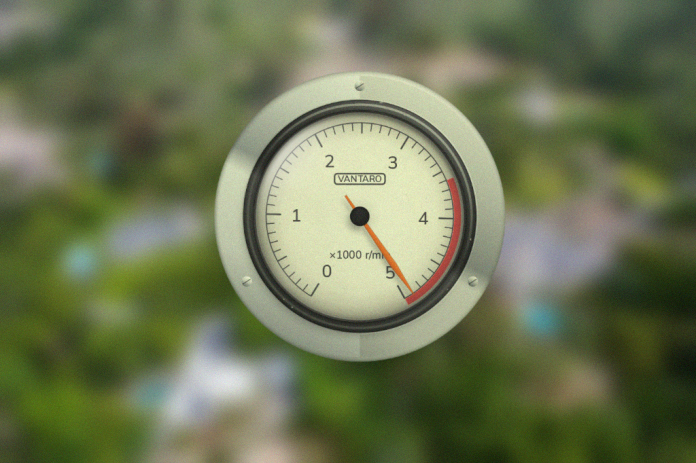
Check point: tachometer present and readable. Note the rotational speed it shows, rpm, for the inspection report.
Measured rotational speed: 4900 rpm
